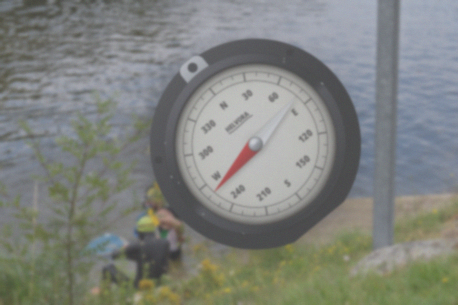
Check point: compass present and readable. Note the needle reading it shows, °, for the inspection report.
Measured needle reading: 260 °
